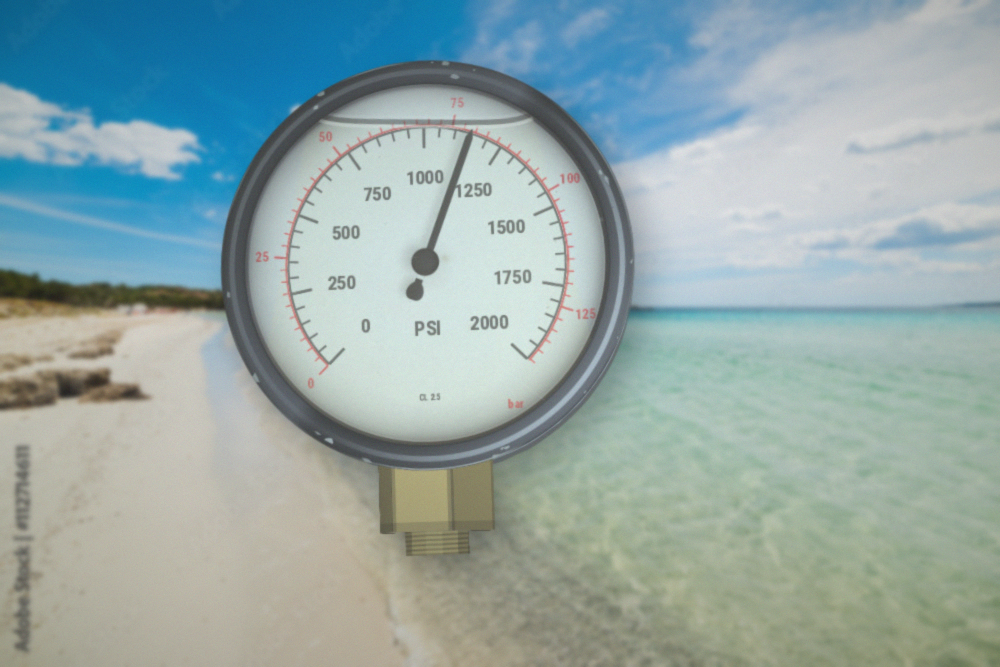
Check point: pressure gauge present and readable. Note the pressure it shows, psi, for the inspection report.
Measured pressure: 1150 psi
